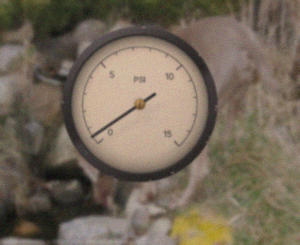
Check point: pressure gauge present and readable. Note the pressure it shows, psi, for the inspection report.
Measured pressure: 0.5 psi
